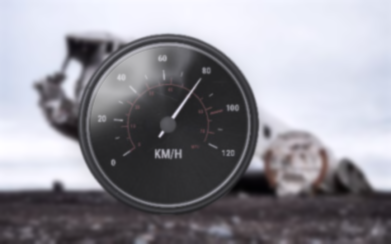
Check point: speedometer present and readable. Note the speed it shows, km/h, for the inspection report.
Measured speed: 80 km/h
